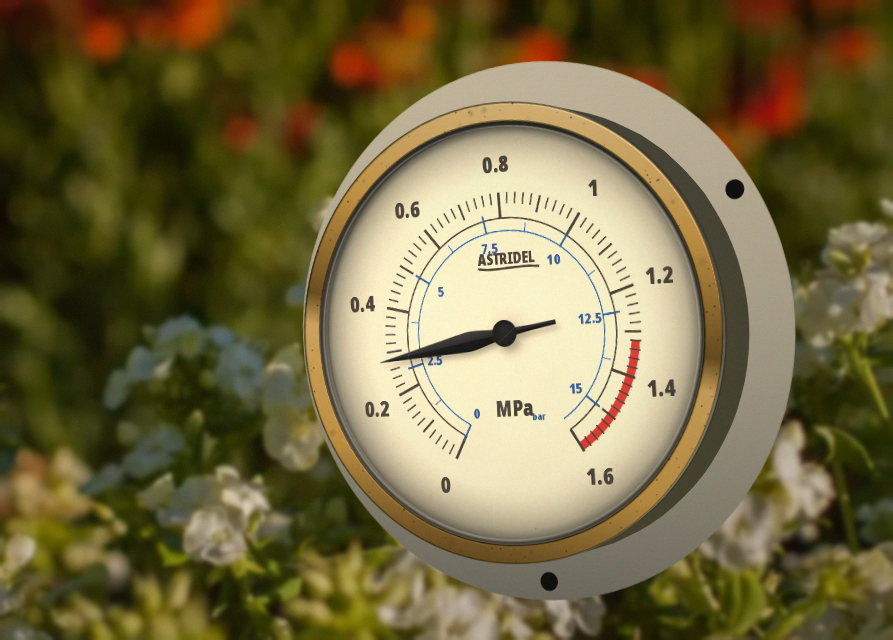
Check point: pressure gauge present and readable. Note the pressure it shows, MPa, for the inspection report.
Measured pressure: 0.28 MPa
